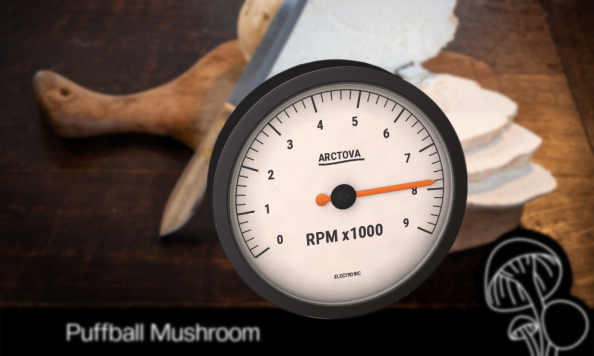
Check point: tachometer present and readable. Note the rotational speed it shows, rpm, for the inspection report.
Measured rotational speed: 7800 rpm
